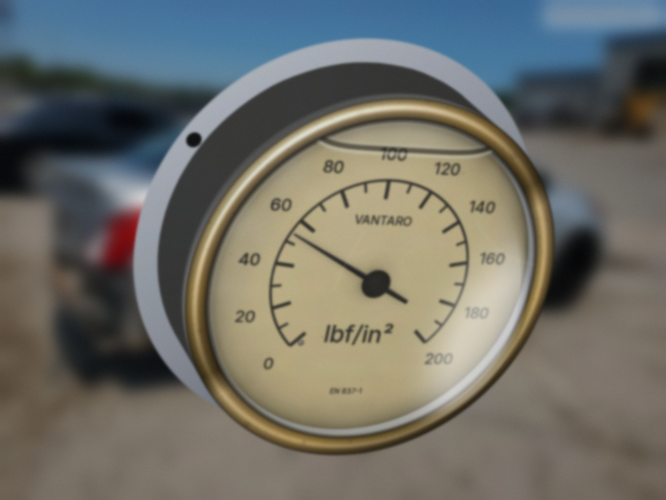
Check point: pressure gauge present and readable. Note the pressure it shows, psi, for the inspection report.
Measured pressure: 55 psi
